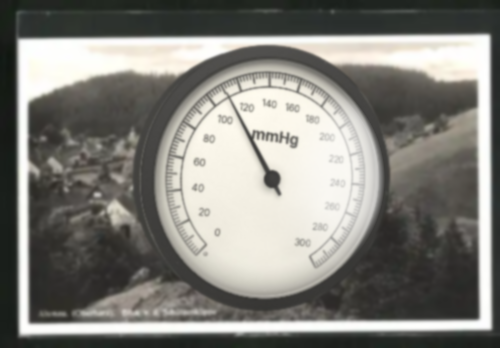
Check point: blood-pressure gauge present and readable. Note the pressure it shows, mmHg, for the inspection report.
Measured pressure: 110 mmHg
